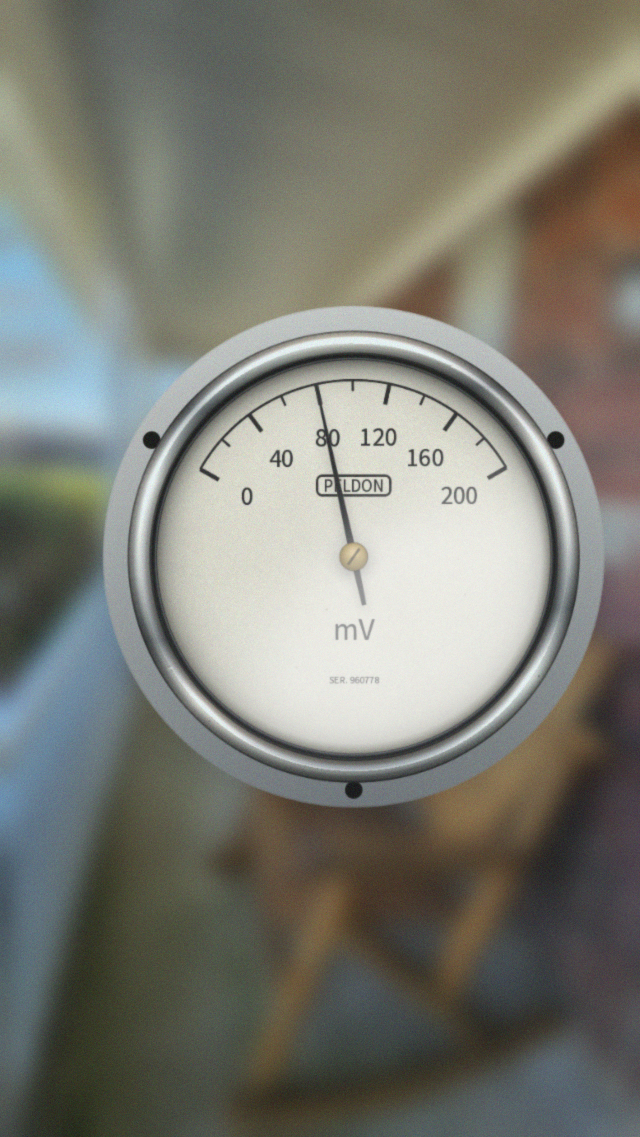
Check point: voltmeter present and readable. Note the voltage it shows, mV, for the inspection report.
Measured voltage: 80 mV
